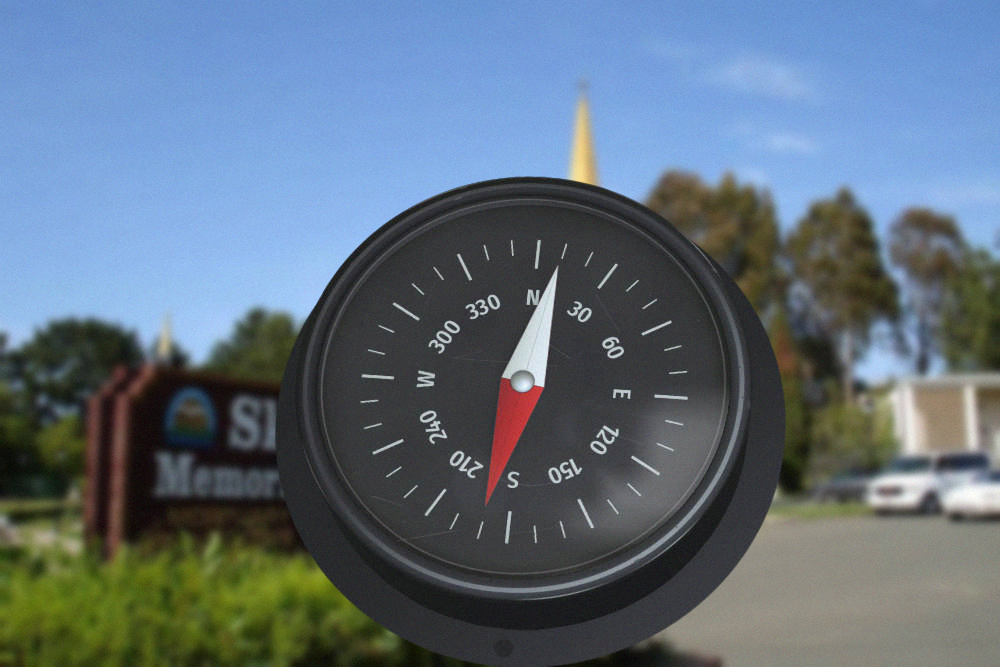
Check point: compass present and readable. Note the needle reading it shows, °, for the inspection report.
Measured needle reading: 190 °
